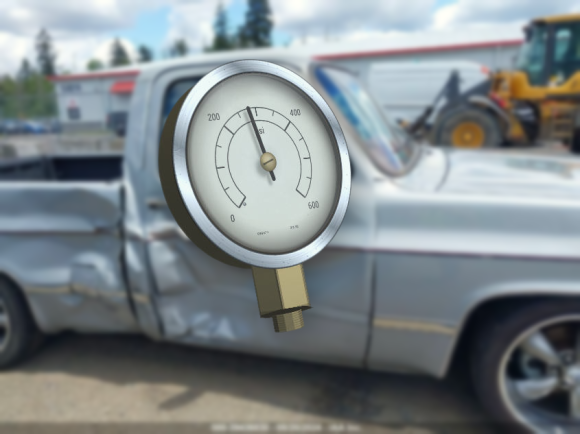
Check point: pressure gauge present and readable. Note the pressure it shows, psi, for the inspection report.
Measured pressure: 275 psi
